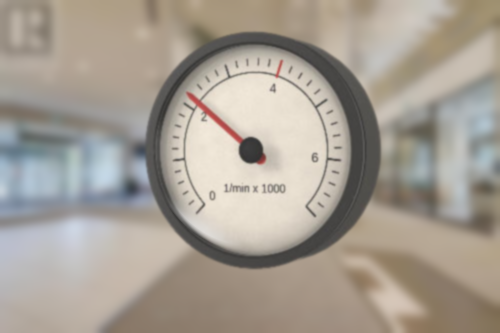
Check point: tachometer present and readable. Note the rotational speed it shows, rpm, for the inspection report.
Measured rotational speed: 2200 rpm
